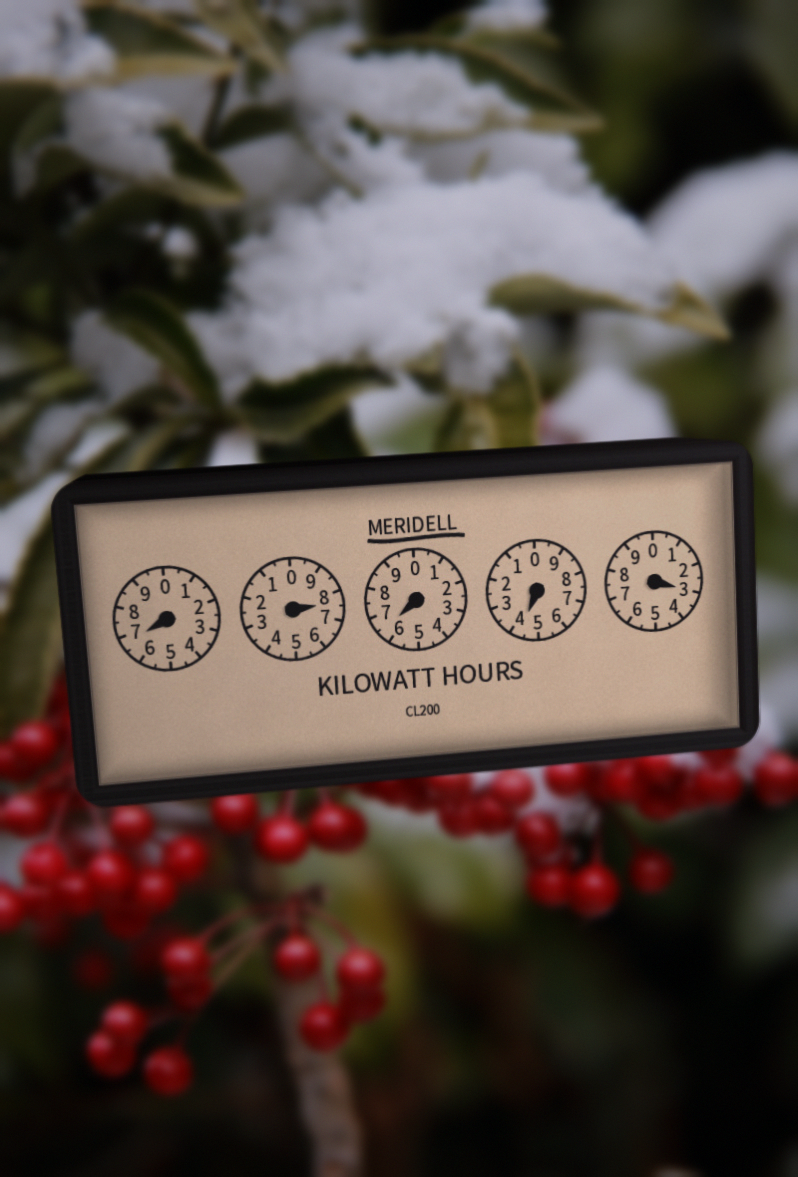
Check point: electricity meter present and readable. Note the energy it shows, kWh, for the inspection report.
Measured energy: 67643 kWh
